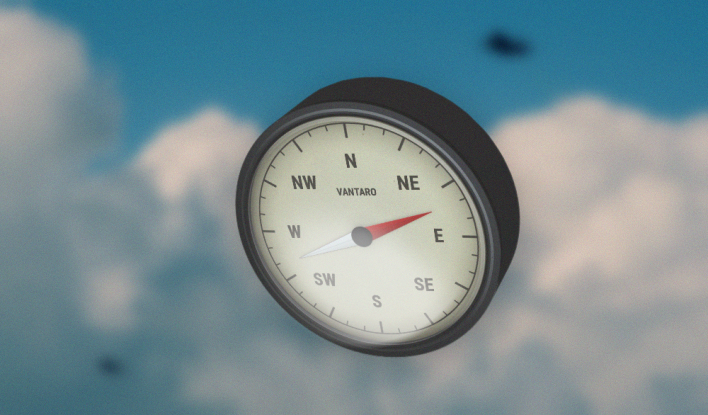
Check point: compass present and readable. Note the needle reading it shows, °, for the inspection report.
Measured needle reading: 70 °
